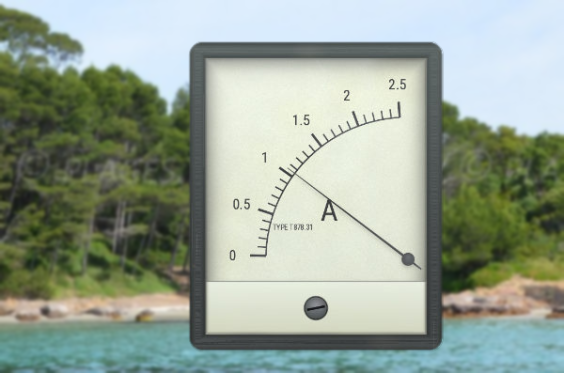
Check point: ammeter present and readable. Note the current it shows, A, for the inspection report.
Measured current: 1.05 A
